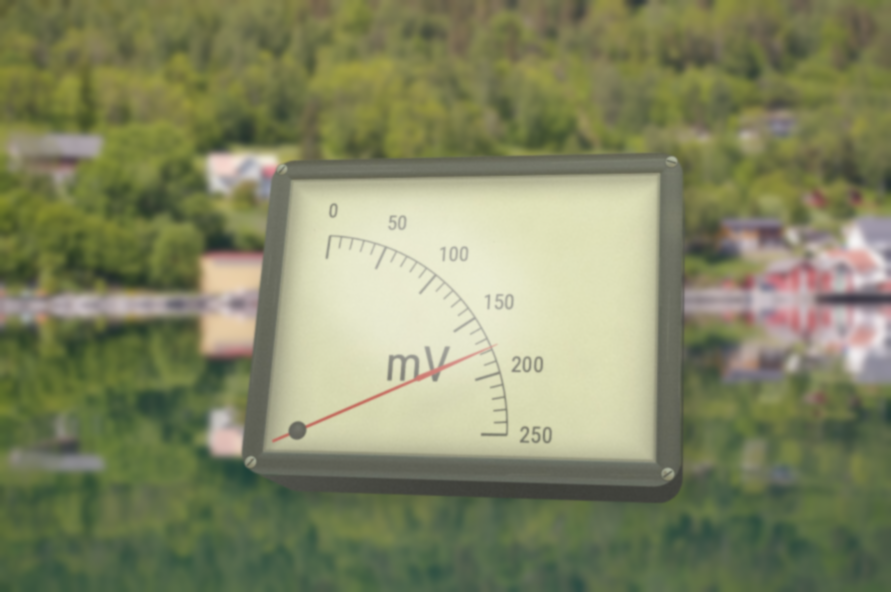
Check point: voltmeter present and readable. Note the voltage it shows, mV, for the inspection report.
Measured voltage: 180 mV
